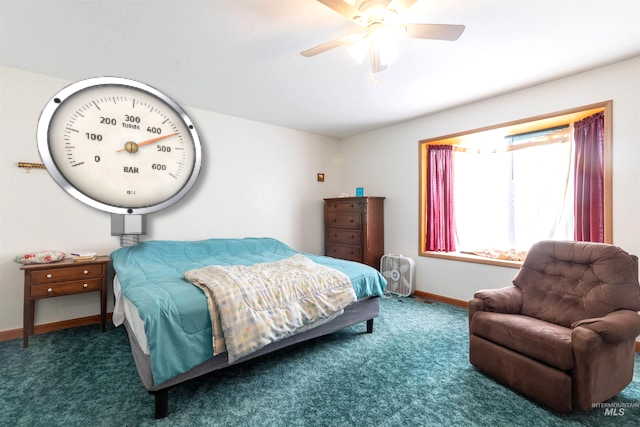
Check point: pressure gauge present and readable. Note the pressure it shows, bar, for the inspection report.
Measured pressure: 450 bar
